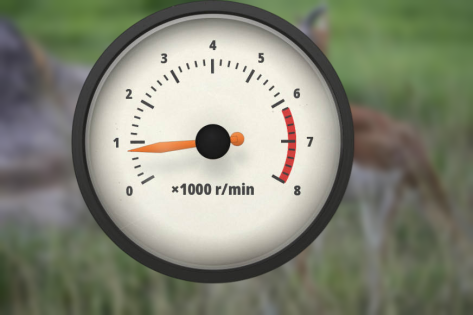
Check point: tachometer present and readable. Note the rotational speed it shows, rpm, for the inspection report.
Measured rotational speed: 800 rpm
